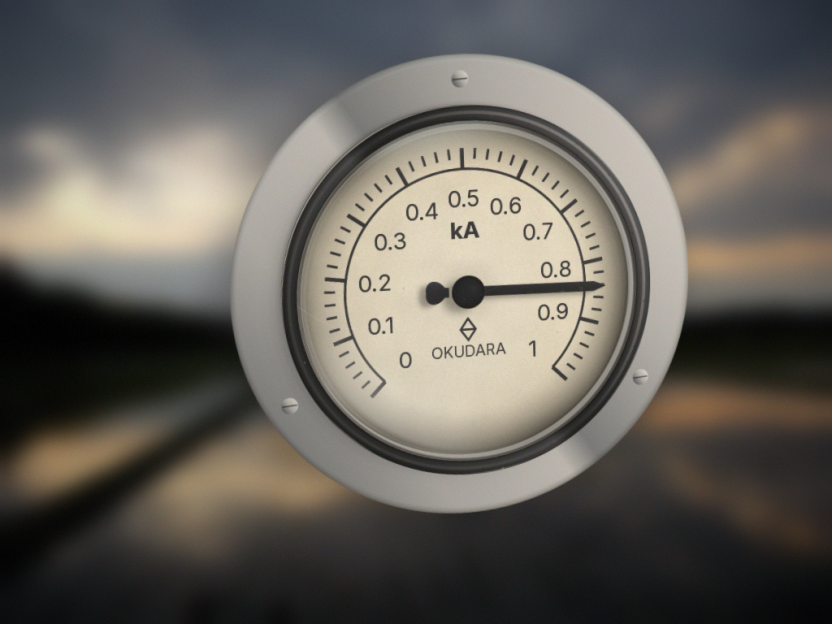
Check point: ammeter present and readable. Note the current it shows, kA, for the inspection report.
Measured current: 0.84 kA
